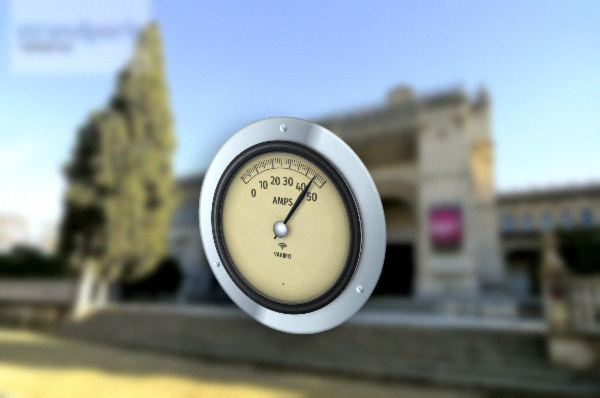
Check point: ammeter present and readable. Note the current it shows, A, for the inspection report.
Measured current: 45 A
